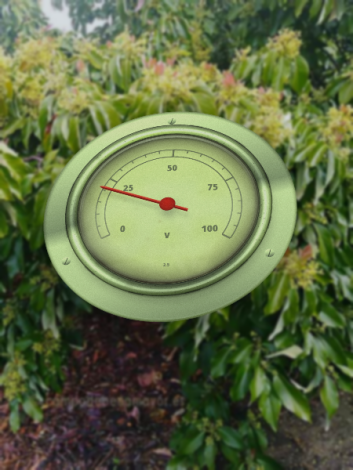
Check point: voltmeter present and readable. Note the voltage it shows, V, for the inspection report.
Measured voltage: 20 V
